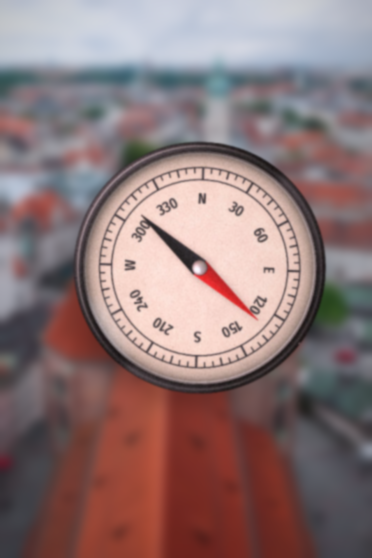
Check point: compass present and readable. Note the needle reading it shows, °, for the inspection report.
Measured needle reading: 130 °
